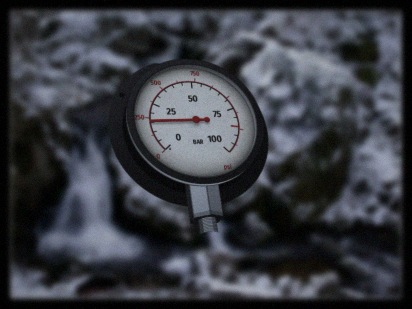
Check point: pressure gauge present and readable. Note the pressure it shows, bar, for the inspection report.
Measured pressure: 15 bar
